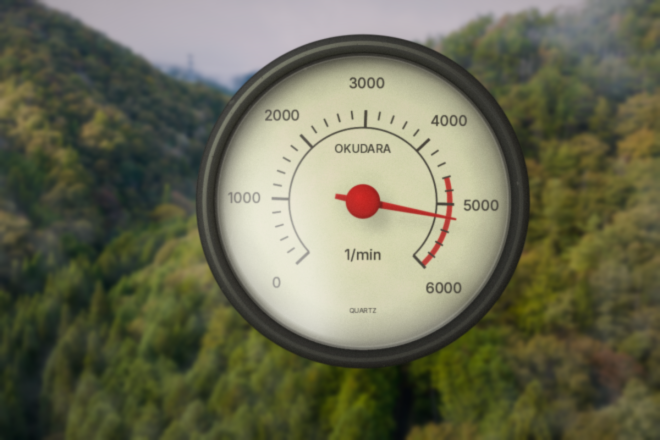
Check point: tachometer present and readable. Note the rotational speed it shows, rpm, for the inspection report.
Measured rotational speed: 5200 rpm
